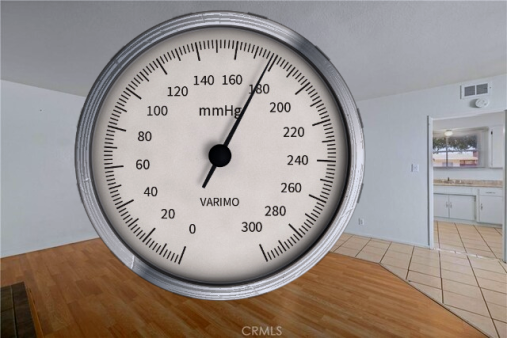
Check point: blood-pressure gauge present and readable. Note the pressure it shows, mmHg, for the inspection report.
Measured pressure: 178 mmHg
